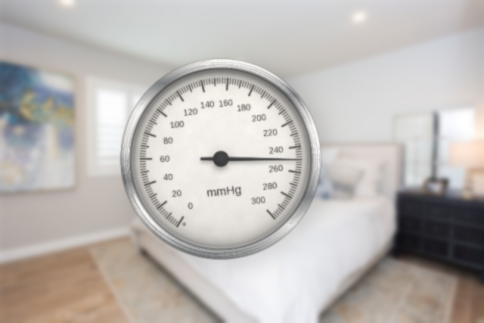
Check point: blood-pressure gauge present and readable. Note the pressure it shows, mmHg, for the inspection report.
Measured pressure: 250 mmHg
